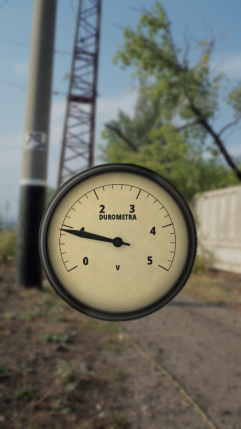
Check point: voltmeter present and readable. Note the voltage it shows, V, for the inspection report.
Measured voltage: 0.9 V
